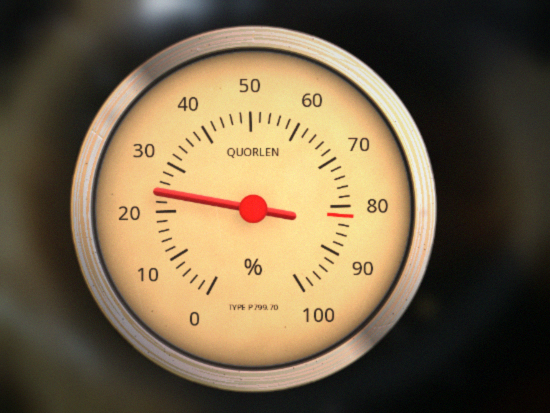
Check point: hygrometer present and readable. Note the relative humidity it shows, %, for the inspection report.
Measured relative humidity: 24 %
